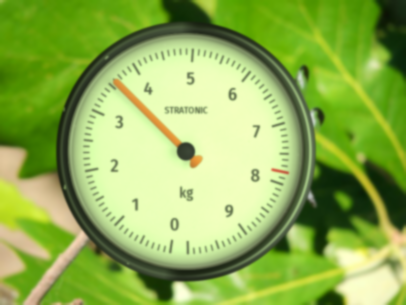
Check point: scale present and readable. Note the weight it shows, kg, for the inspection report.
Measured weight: 3.6 kg
